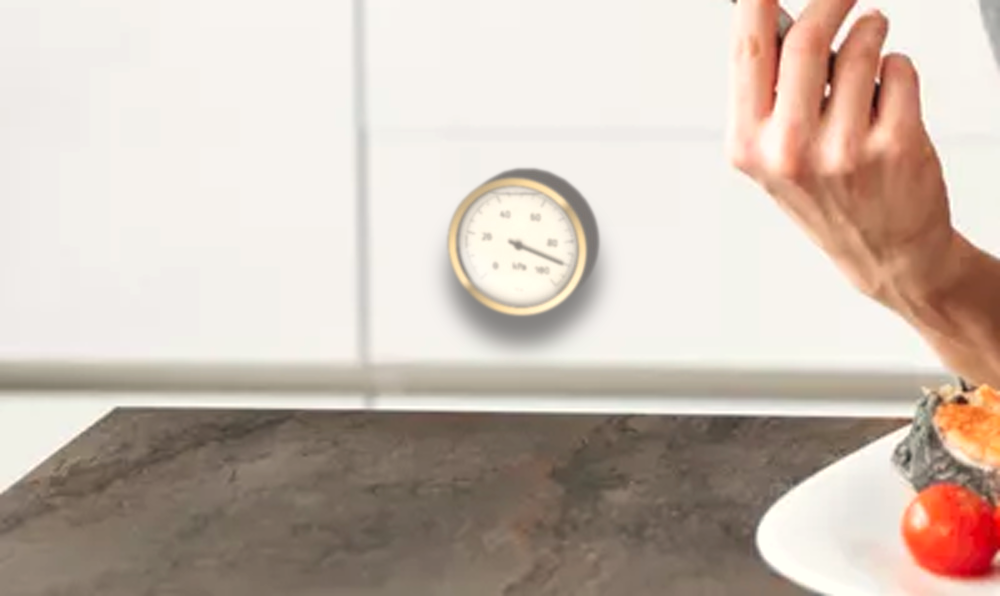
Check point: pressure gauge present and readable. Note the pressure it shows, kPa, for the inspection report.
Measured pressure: 90 kPa
